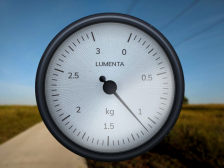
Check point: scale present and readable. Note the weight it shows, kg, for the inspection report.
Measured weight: 1.1 kg
